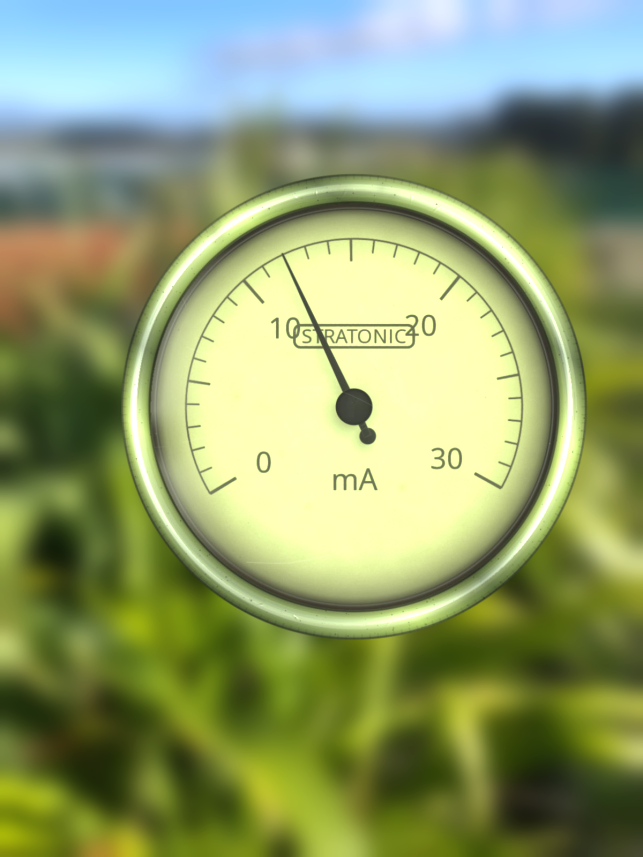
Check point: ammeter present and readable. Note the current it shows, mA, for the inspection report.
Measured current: 12 mA
